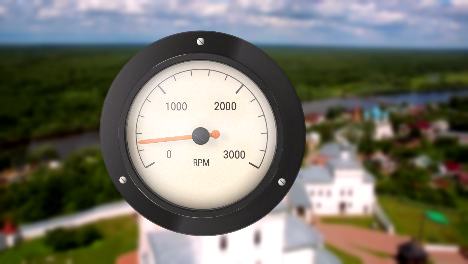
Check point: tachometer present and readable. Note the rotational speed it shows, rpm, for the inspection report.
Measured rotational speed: 300 rpm
